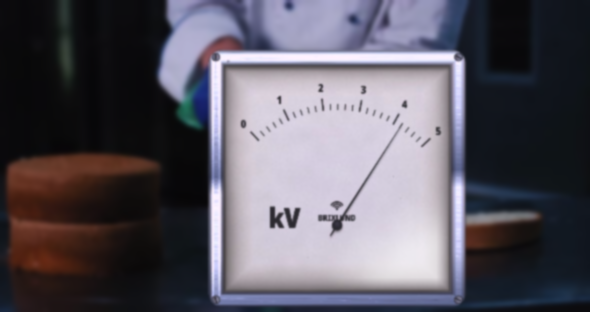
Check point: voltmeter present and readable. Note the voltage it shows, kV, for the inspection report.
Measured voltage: 4.2 kV
